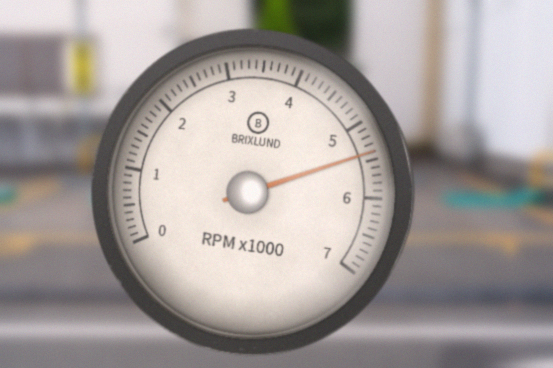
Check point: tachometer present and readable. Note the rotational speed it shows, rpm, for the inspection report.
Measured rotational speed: 5400 rpm
